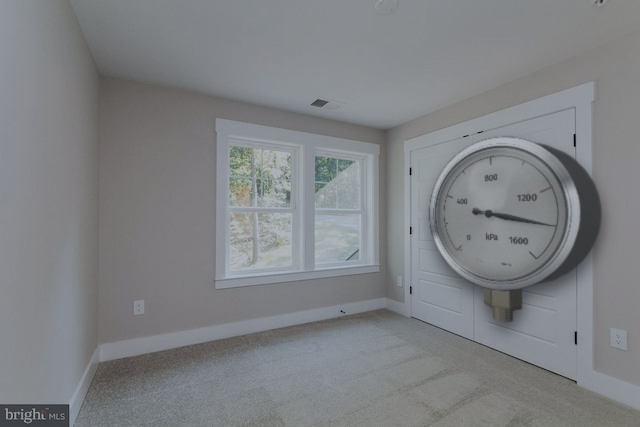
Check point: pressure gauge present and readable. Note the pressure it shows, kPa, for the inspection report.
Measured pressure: 1400 kPa
